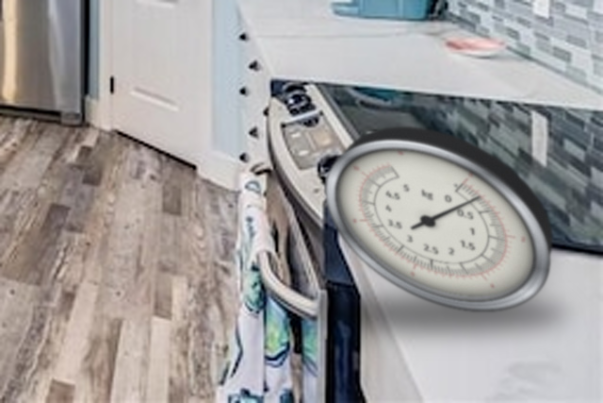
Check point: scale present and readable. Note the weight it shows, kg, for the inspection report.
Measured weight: 0.25 kg
